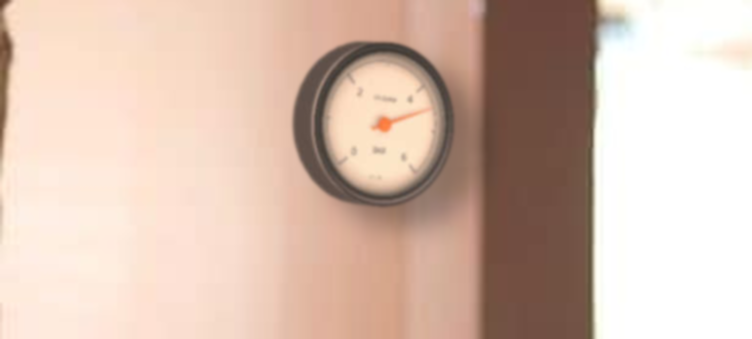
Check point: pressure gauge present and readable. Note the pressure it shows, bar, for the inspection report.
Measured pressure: 4.5 bar
